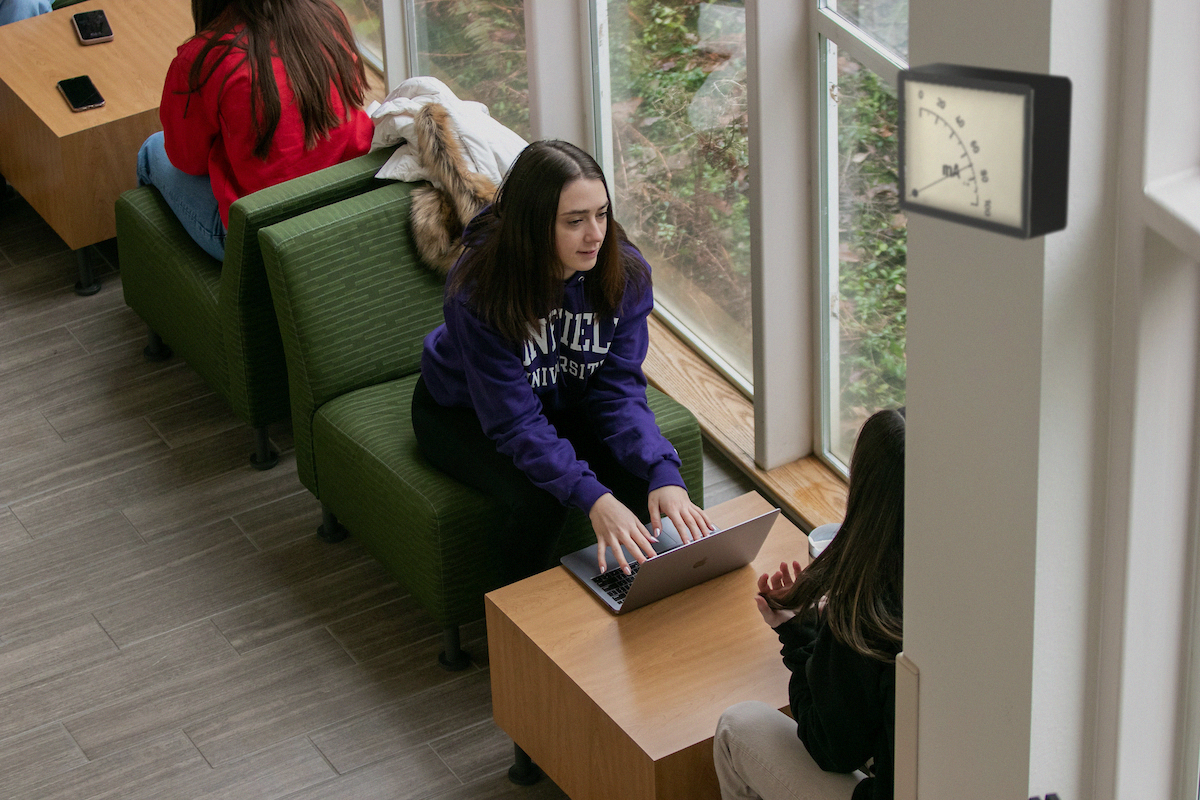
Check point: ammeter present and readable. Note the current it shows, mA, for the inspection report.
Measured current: 70 mA
